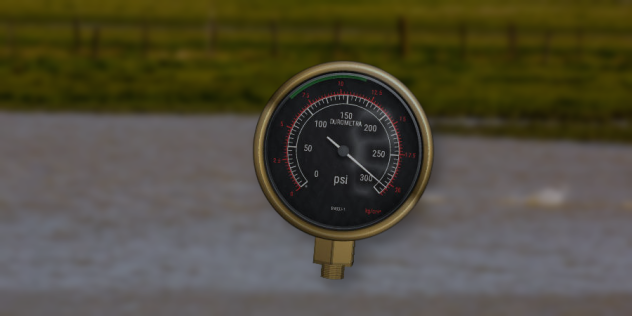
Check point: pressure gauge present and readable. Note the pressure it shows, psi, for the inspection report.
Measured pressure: 290 psi
